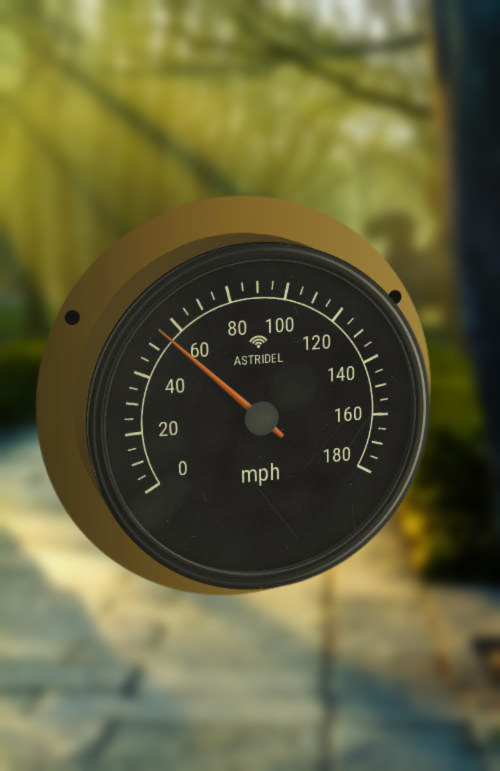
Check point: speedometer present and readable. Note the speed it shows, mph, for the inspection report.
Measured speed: 55 mph
